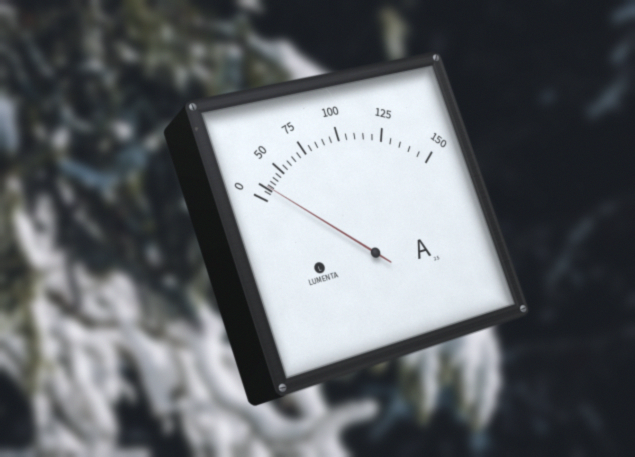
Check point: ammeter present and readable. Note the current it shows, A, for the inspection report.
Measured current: 25 A
